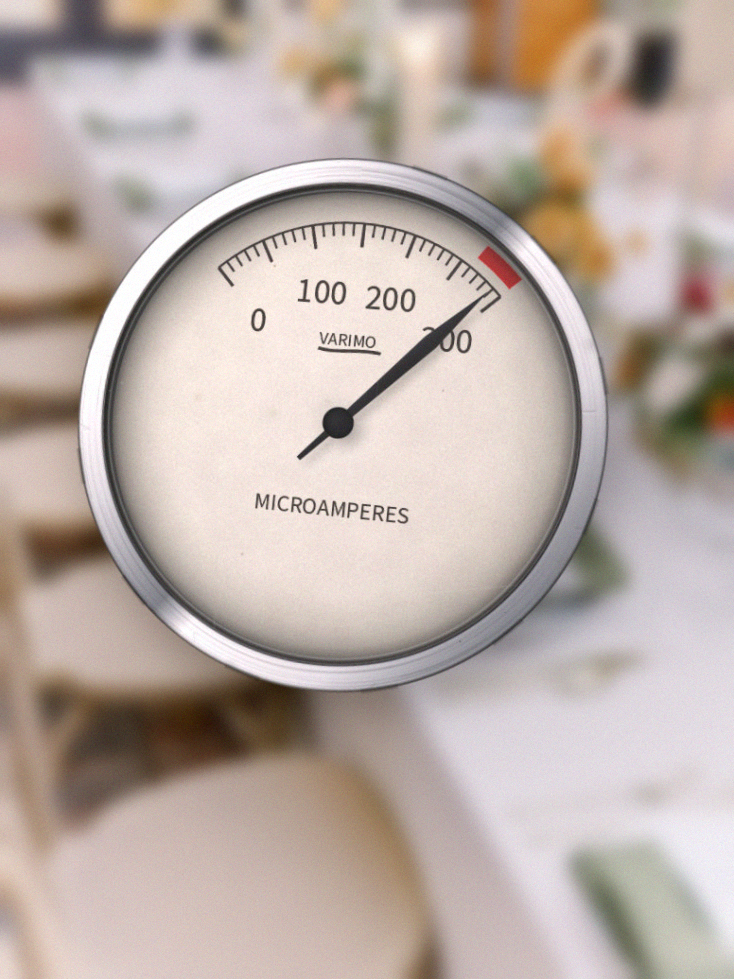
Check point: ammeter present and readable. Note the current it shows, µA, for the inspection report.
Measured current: 290 µA
